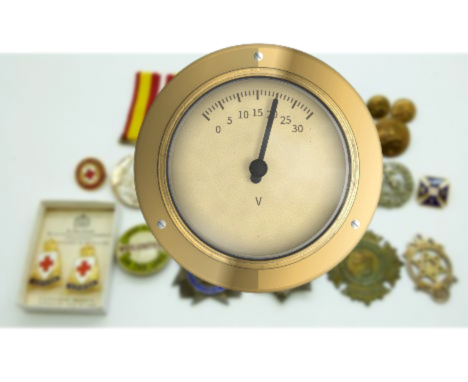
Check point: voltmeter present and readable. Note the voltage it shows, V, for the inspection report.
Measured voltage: 20 V
